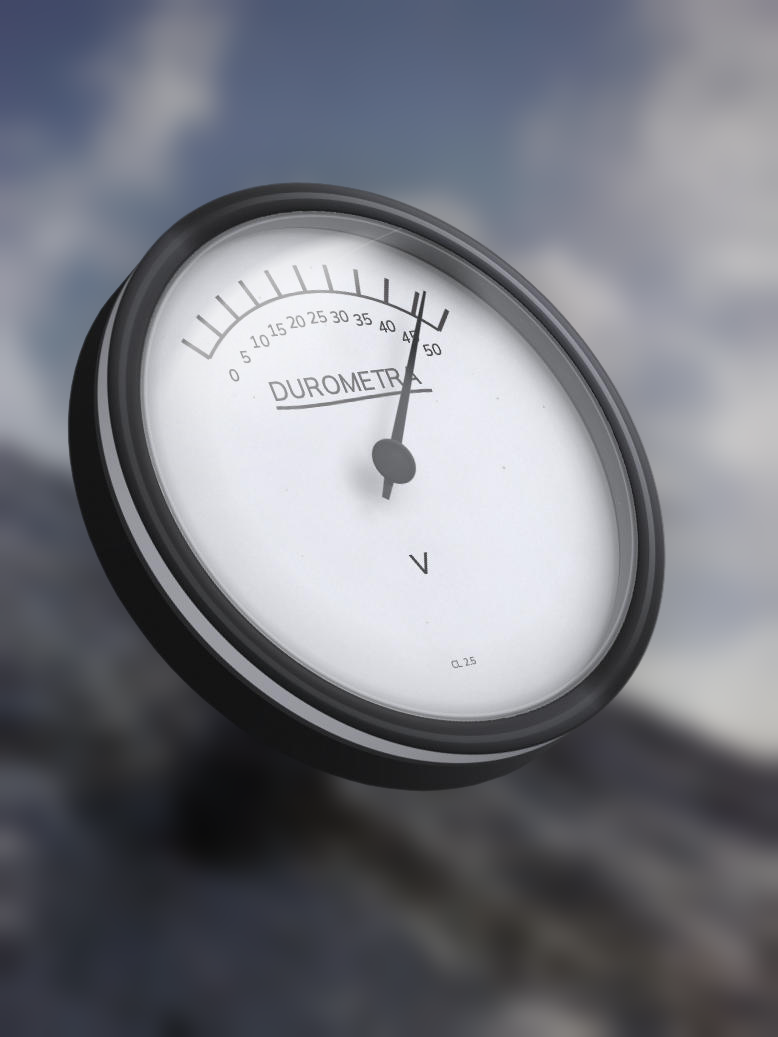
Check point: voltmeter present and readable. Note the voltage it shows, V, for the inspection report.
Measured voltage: 45 V
